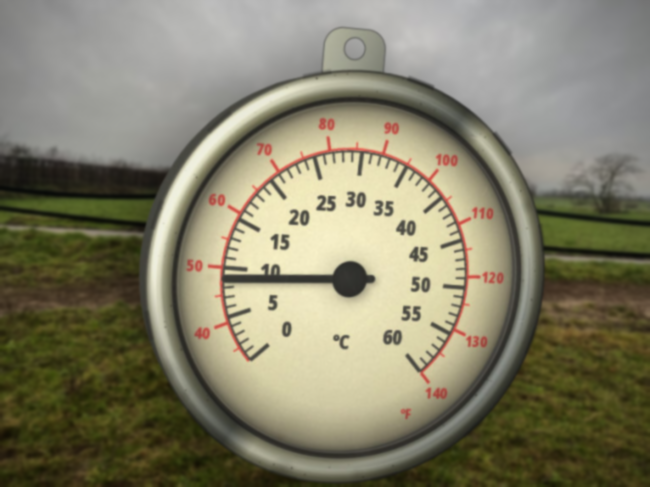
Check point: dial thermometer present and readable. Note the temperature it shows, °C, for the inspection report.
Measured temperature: 9 °C
